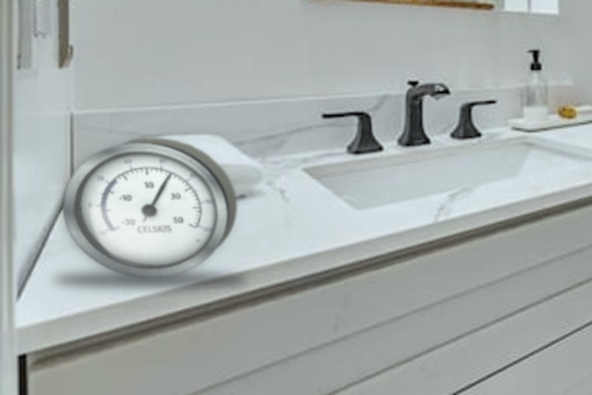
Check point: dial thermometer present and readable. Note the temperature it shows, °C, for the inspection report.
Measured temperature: 20 °C
